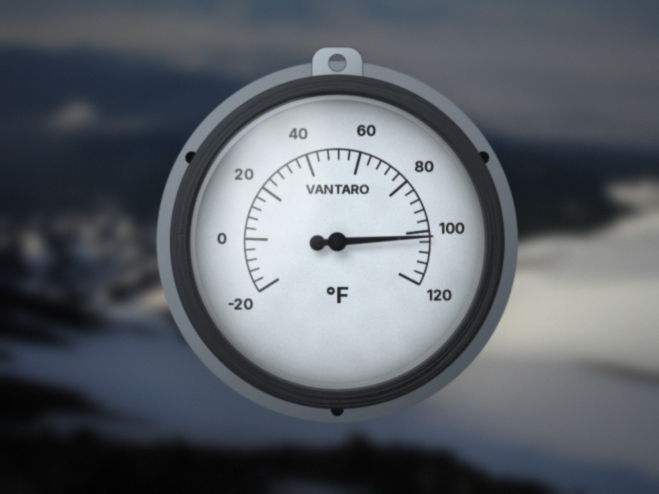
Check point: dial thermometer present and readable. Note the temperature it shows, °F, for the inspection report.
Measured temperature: 102 °F
